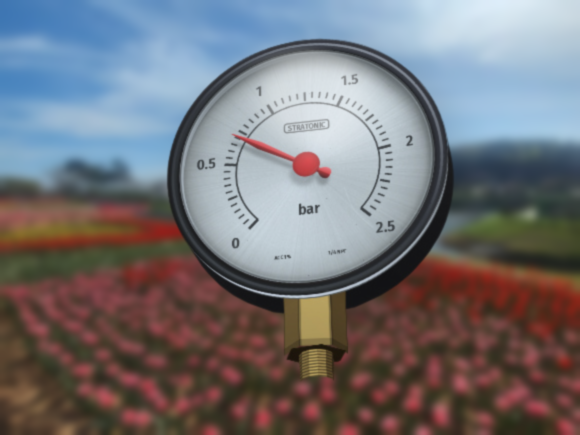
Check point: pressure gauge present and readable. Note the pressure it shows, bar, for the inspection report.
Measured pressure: 0.7 bar
